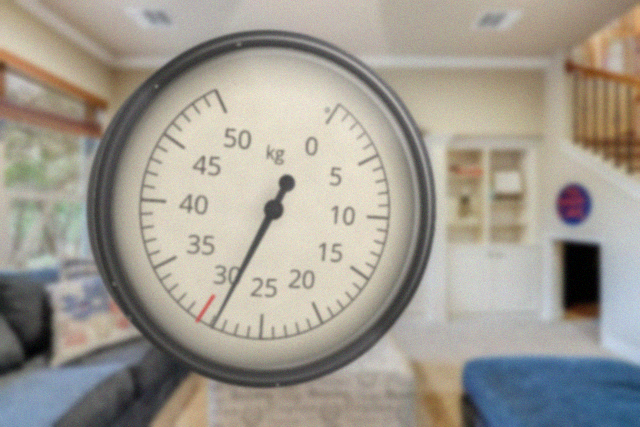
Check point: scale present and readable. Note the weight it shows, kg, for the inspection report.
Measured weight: 29 kg
